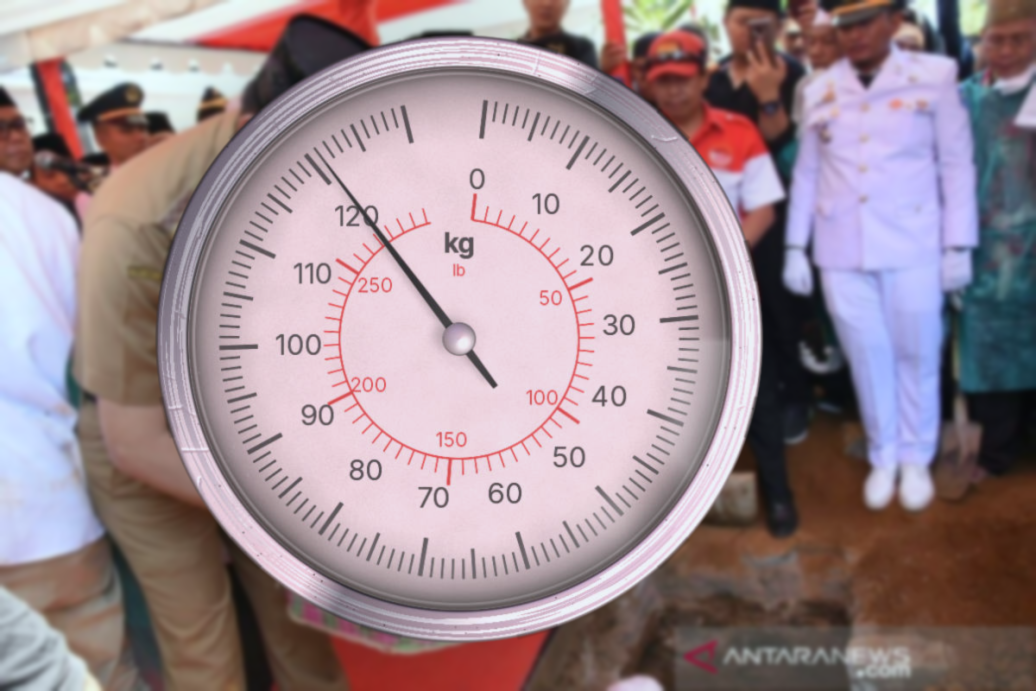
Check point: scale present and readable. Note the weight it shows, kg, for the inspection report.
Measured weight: 121 kg
